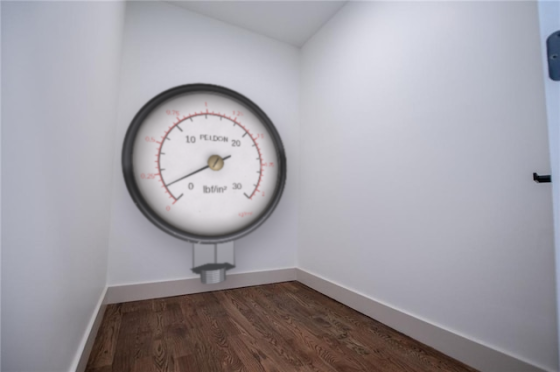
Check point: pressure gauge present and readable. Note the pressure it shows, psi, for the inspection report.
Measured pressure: 2 psi
